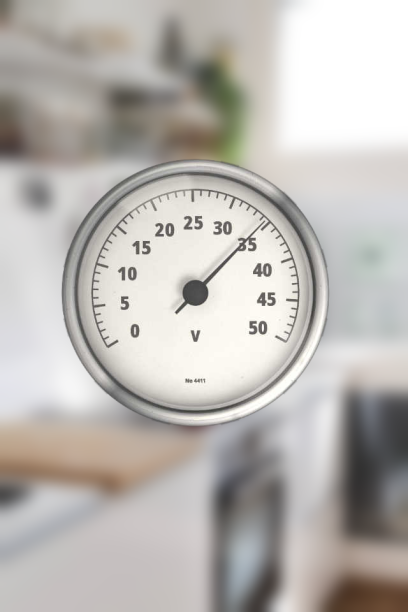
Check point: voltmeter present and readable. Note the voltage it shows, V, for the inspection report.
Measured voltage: 34.5 V
